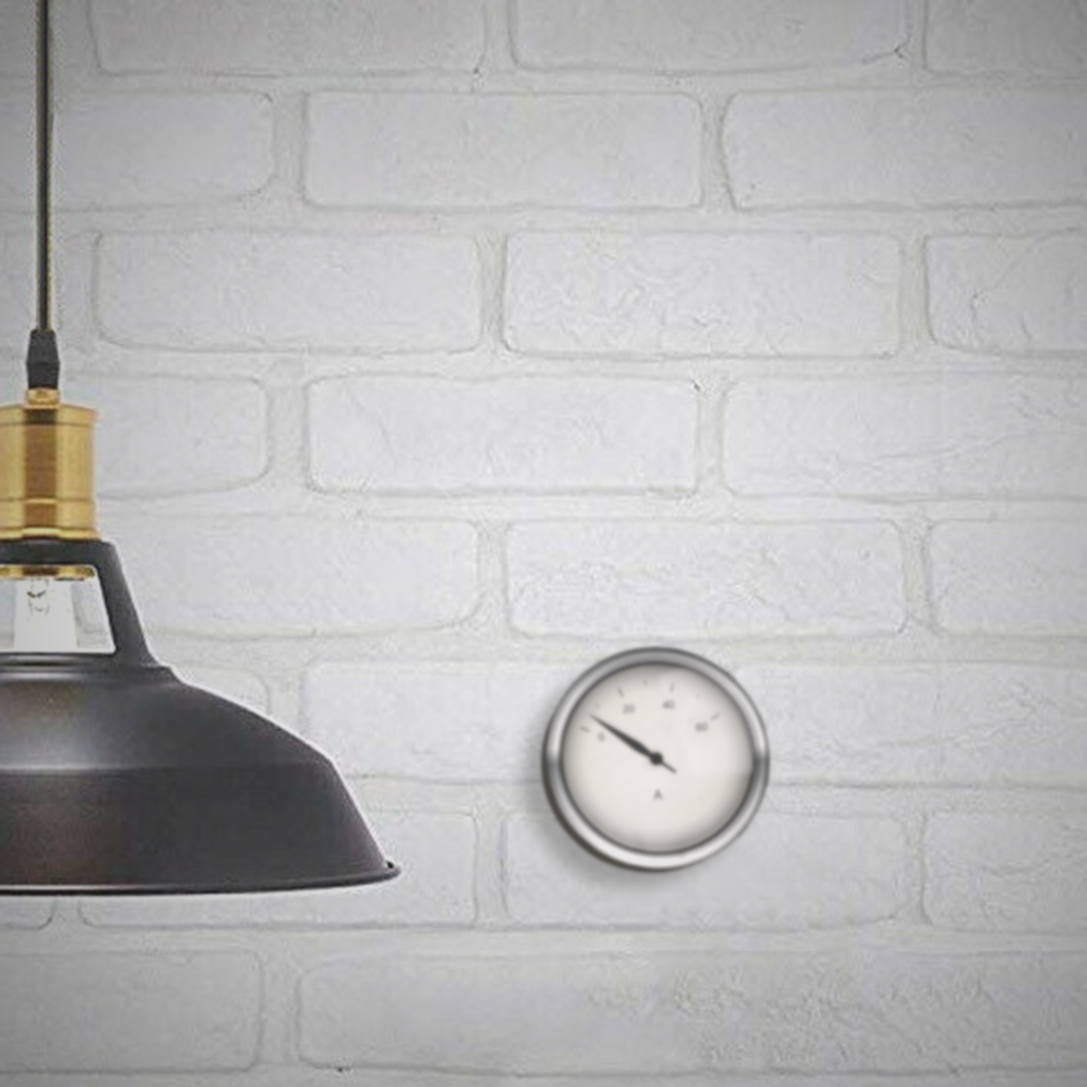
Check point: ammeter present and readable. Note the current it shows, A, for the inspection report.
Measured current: 5 A
